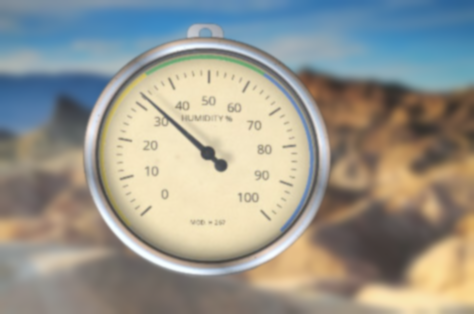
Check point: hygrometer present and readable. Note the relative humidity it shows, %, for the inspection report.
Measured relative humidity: 32 %
